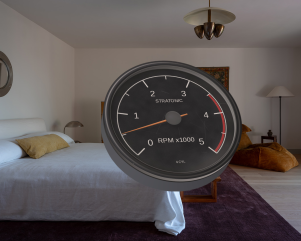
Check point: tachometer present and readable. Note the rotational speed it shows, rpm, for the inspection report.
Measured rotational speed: 500 rpm
